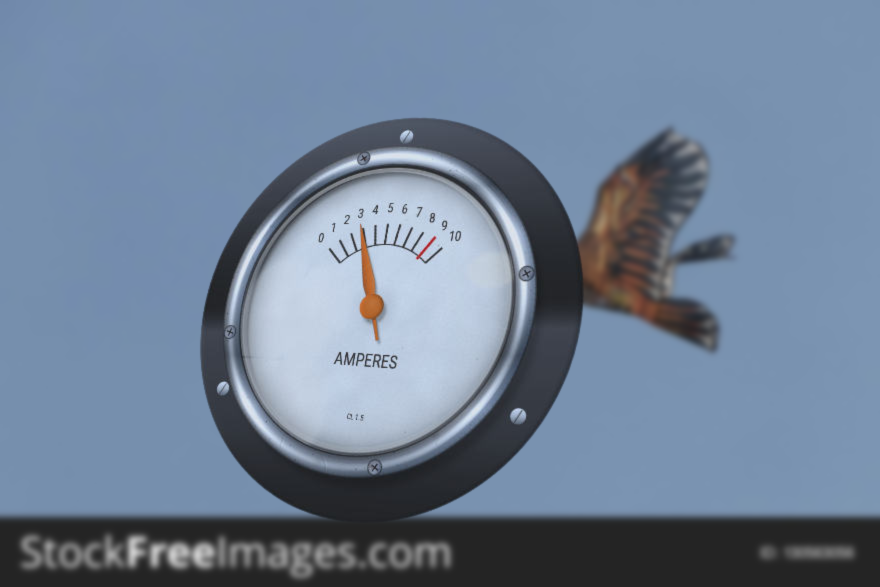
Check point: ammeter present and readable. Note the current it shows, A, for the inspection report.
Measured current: 3 A
